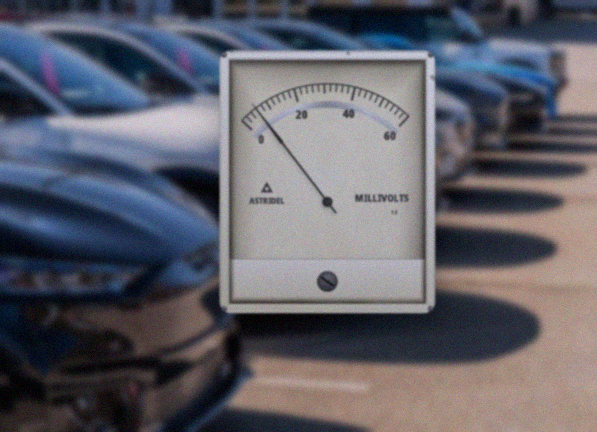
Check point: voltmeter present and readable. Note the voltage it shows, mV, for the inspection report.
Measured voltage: 6 mV
